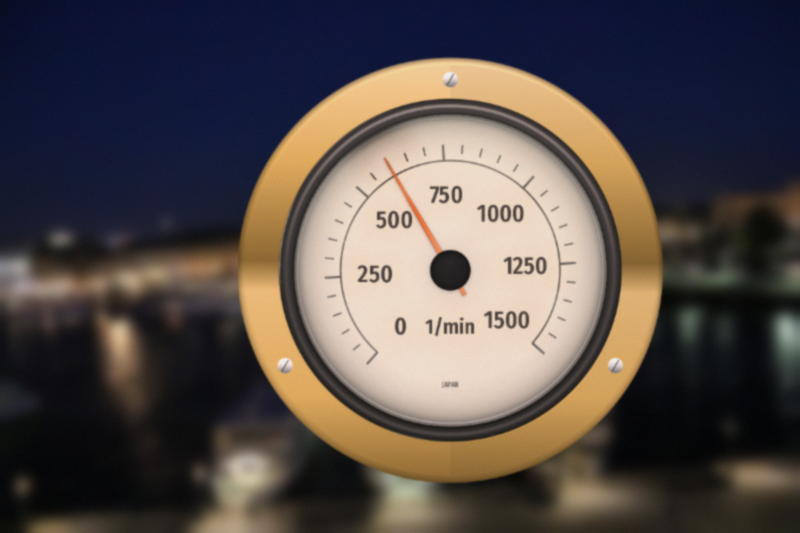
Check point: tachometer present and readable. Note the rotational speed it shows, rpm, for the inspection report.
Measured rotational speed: 600 rpm
